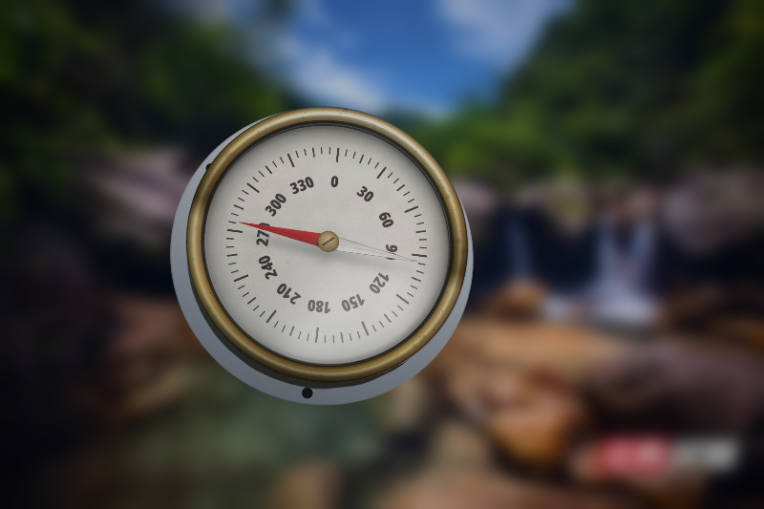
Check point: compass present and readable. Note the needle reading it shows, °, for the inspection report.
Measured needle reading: 275 °
